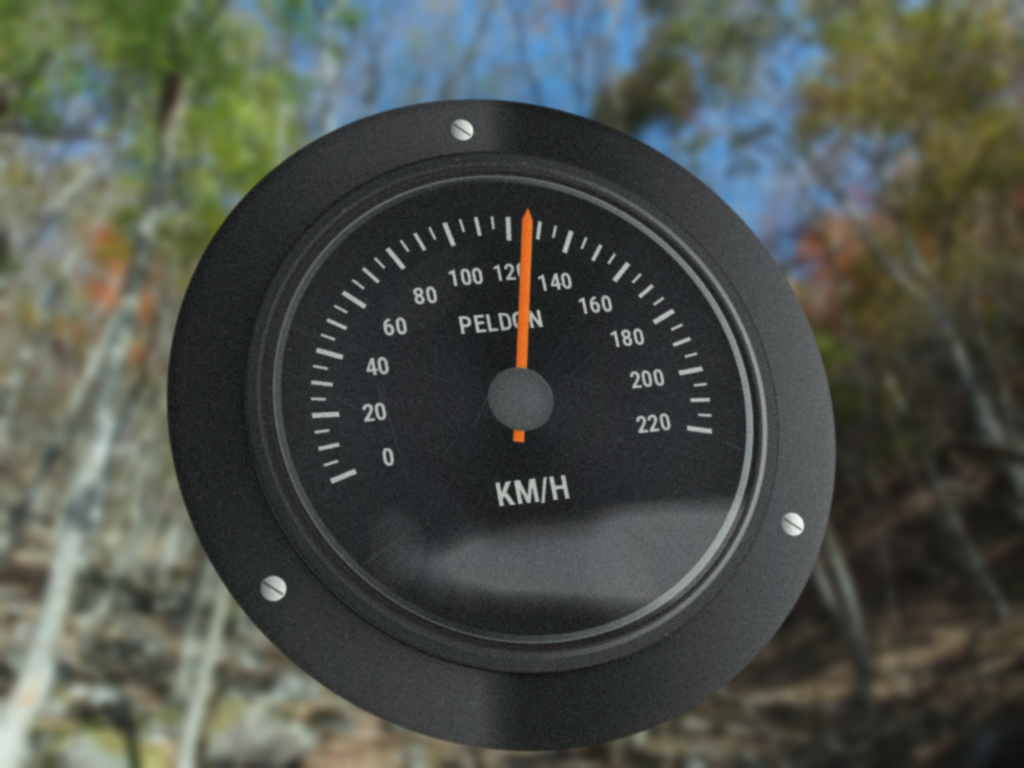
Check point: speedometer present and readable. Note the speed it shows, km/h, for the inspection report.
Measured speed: 125 km/h
